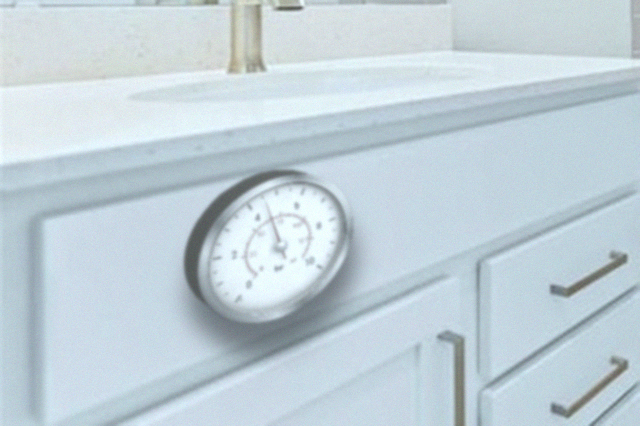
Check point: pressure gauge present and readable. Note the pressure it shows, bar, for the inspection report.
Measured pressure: 4.5 bar
